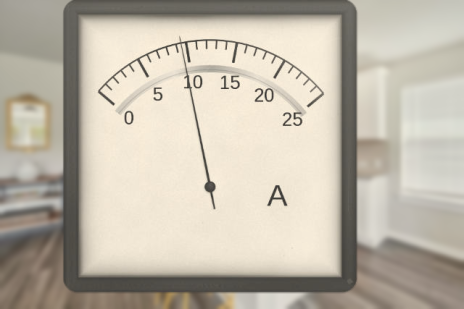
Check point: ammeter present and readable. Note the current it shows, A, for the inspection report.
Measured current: 9.5 A
